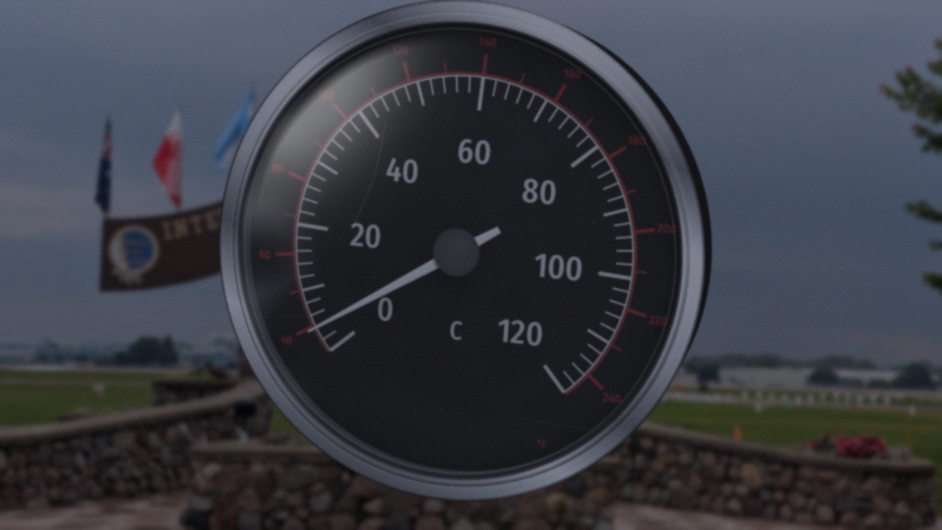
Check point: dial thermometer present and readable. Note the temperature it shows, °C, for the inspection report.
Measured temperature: 4 °C
